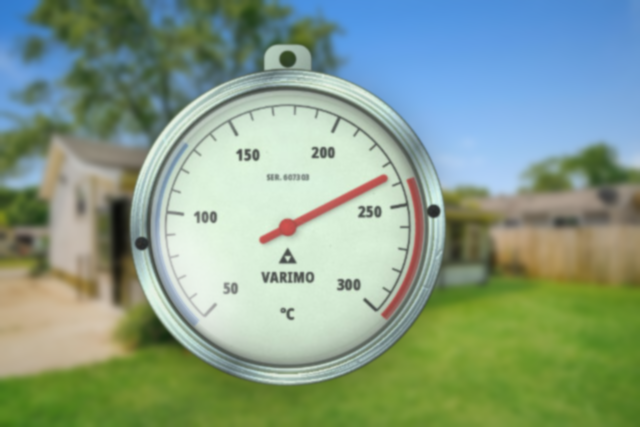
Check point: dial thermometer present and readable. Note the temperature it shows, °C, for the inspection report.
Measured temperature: 235 °C
